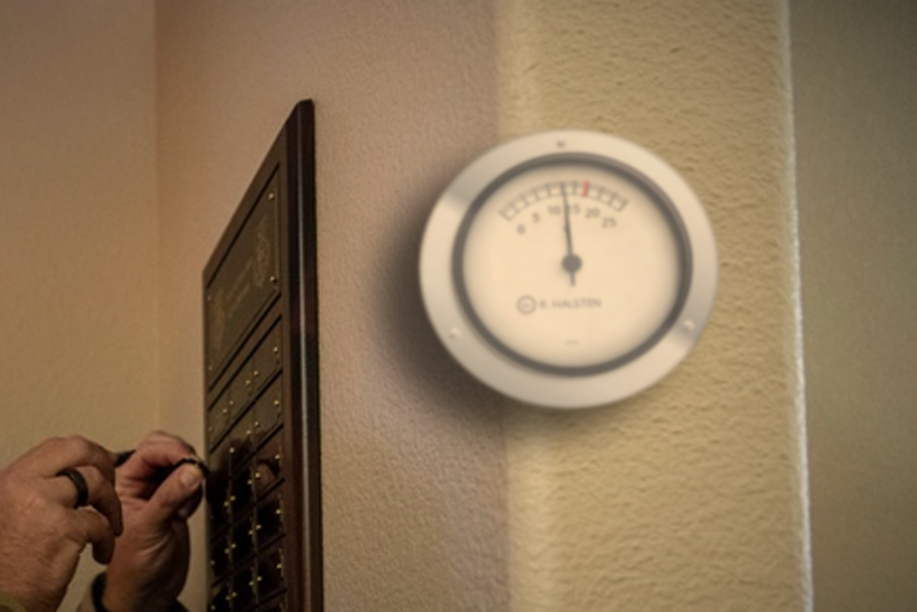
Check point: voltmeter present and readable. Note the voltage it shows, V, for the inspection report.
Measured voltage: 12.5 V
